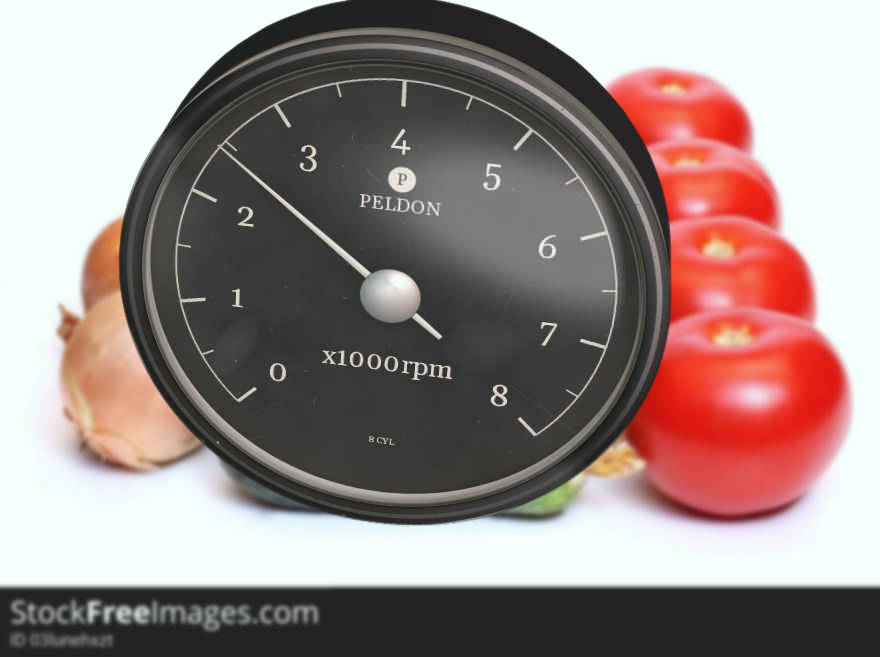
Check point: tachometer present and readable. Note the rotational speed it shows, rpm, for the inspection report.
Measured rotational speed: 2500 rpm
